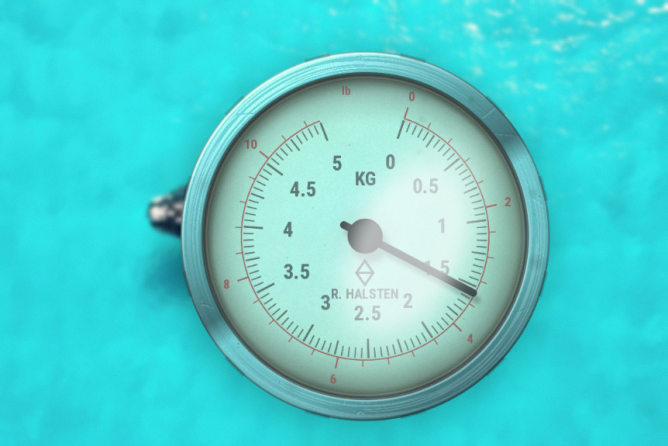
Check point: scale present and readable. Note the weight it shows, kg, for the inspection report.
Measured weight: 1.55 kg
